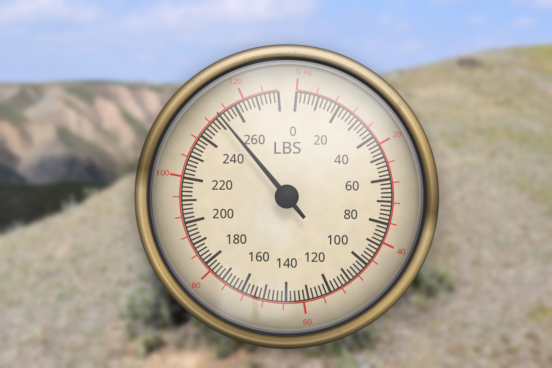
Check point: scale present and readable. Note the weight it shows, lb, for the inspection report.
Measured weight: 252 lb
